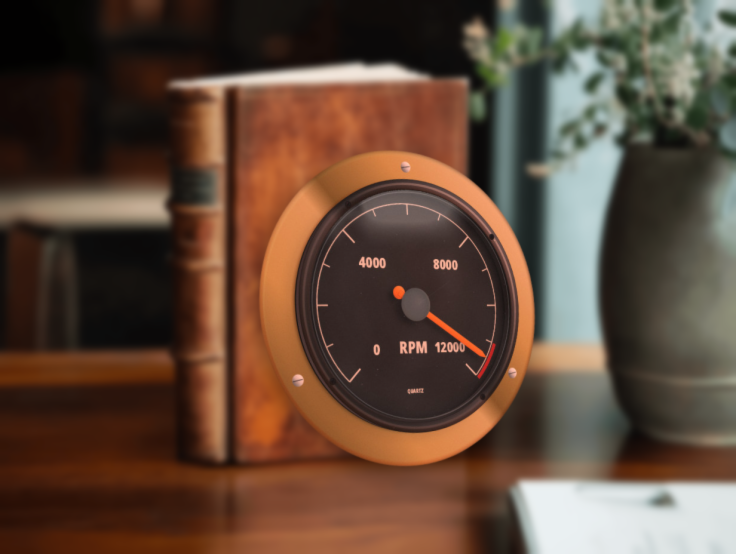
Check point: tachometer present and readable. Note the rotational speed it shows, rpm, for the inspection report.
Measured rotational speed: 11500 rpm
